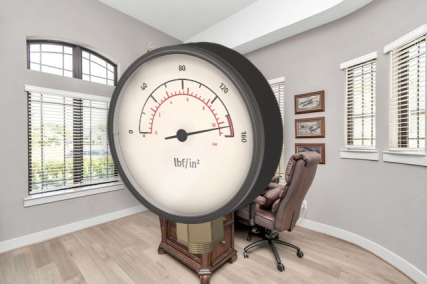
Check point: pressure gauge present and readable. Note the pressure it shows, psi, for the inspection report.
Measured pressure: 150 psi
